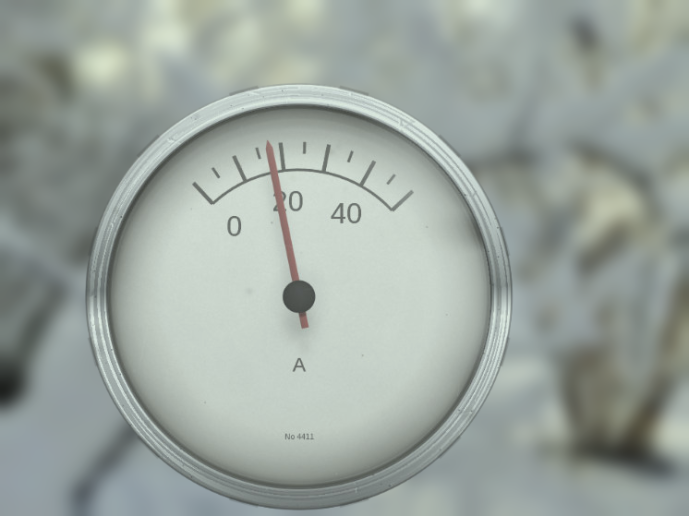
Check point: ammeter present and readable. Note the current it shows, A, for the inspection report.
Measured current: 17.5 A
